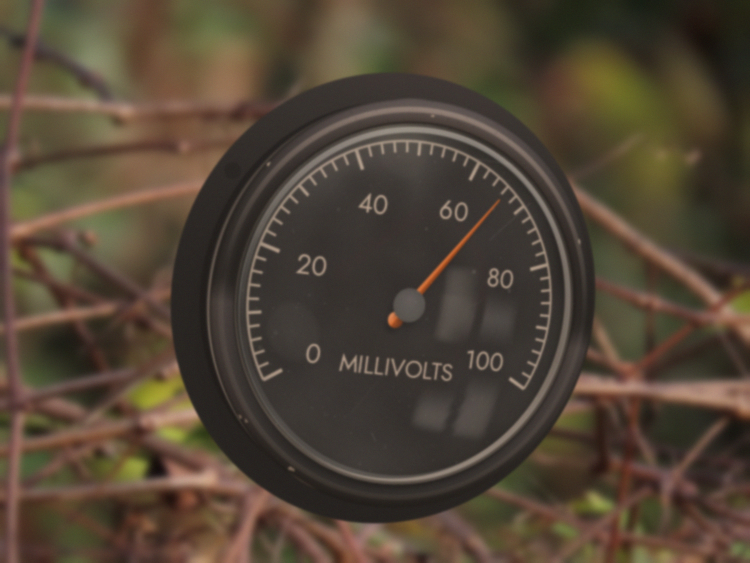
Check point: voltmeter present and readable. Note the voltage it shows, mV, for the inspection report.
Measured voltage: 66 mV
